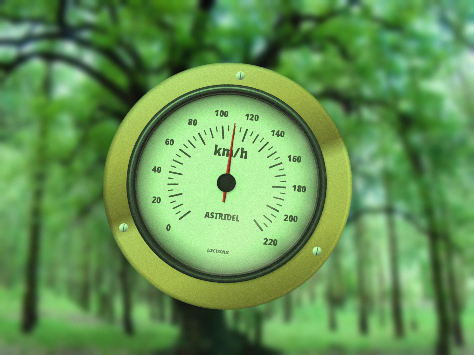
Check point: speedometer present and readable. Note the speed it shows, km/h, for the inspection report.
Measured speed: 110 km/h
